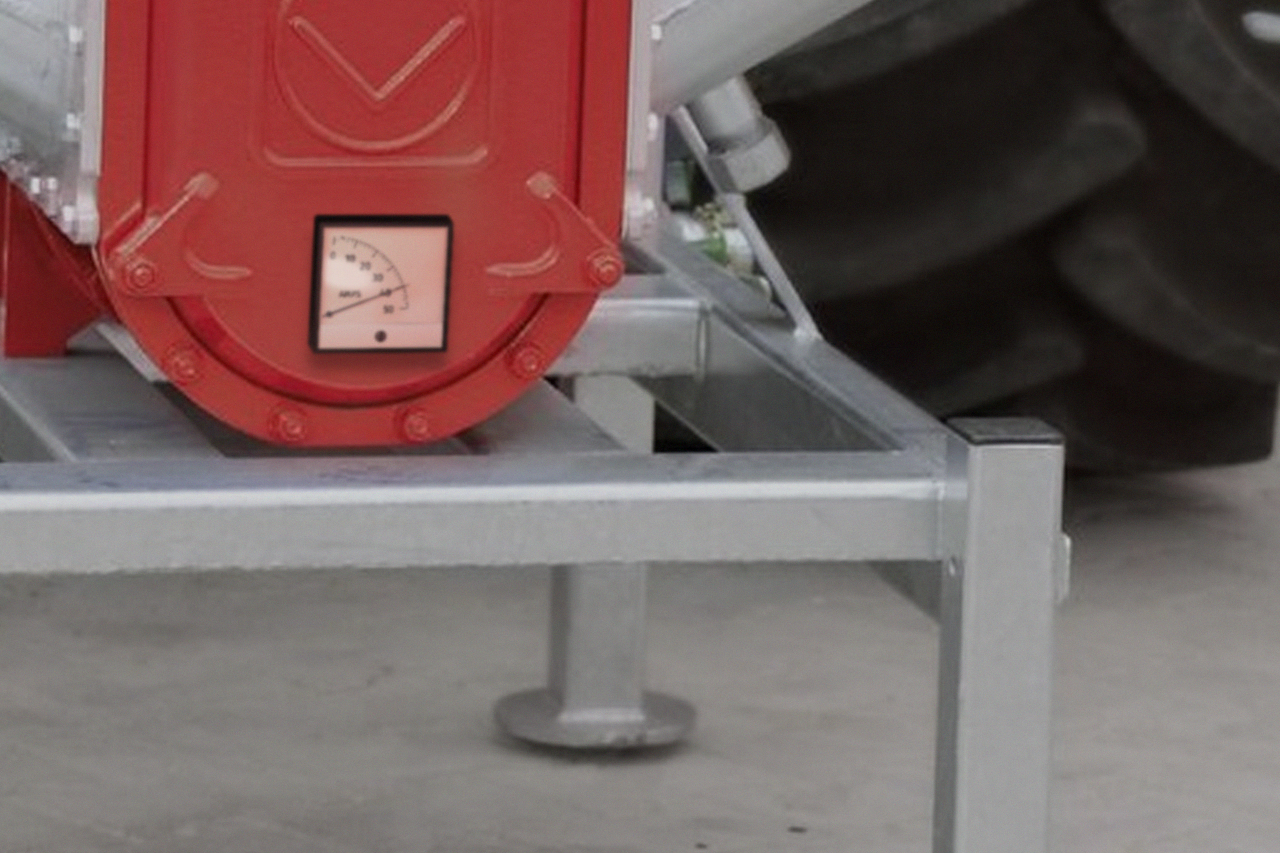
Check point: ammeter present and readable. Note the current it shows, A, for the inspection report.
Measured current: 40 A
